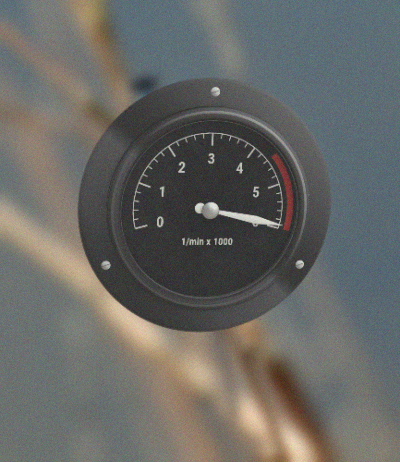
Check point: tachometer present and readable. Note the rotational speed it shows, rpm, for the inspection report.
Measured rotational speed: 5900 rpm
